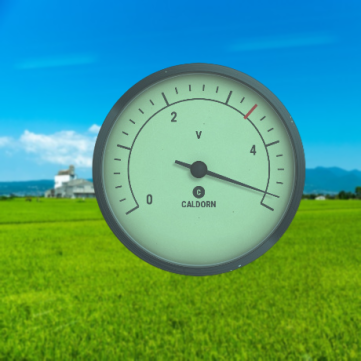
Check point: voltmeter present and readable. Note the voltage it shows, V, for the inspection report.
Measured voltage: 4.8 V
